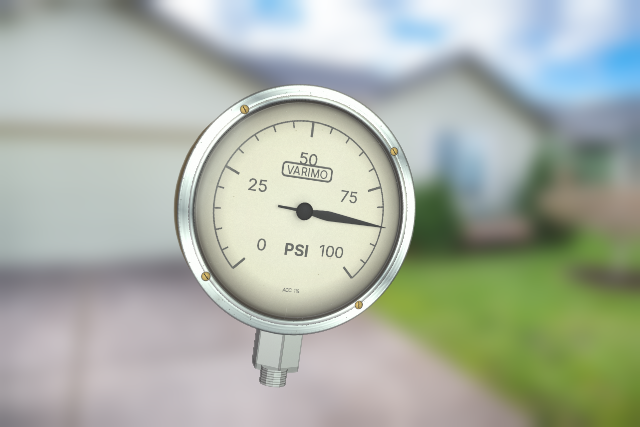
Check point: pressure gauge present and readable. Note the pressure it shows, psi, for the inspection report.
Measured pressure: 85 psi
